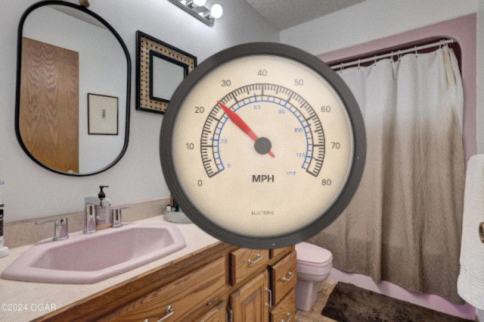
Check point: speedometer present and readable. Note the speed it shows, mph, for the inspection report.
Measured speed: 25 mph
